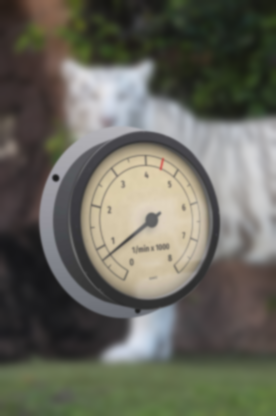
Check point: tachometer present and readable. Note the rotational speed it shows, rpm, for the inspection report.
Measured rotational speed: 750 rpm
